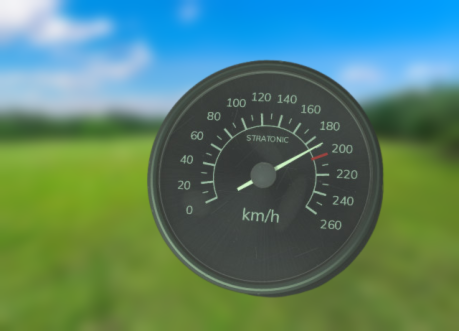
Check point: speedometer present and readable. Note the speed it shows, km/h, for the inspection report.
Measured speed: 190 km/h
